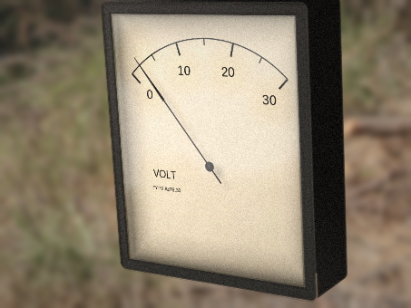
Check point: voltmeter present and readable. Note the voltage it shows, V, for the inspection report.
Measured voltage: 2.5 V
